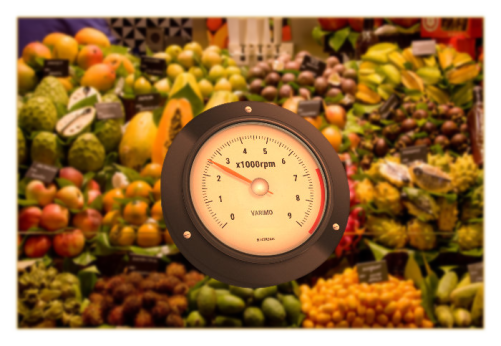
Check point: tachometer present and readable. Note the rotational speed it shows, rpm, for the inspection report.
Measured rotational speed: 2500 rpm
